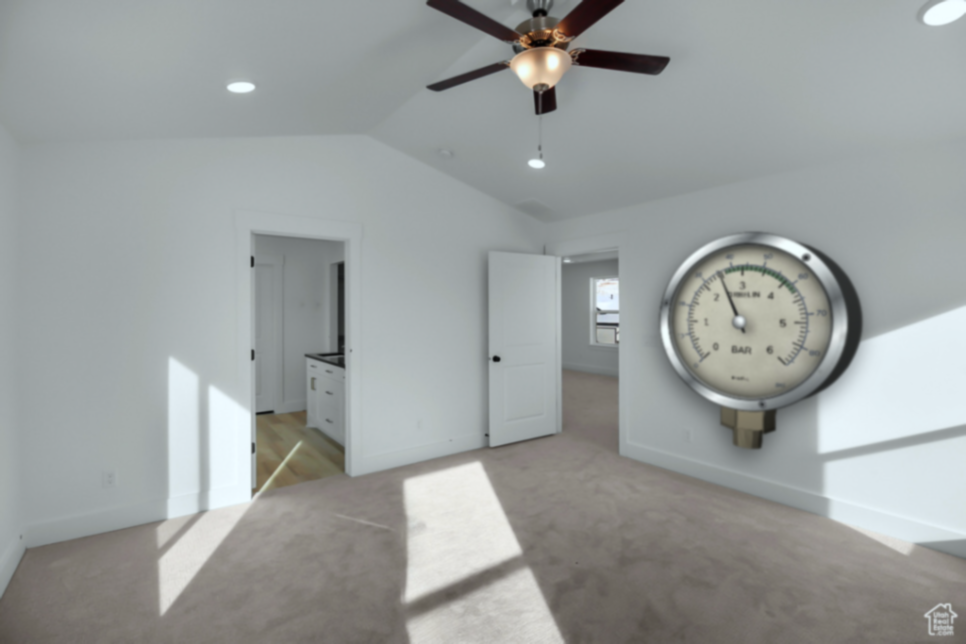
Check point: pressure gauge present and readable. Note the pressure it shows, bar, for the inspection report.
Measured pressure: 2.5 bar
